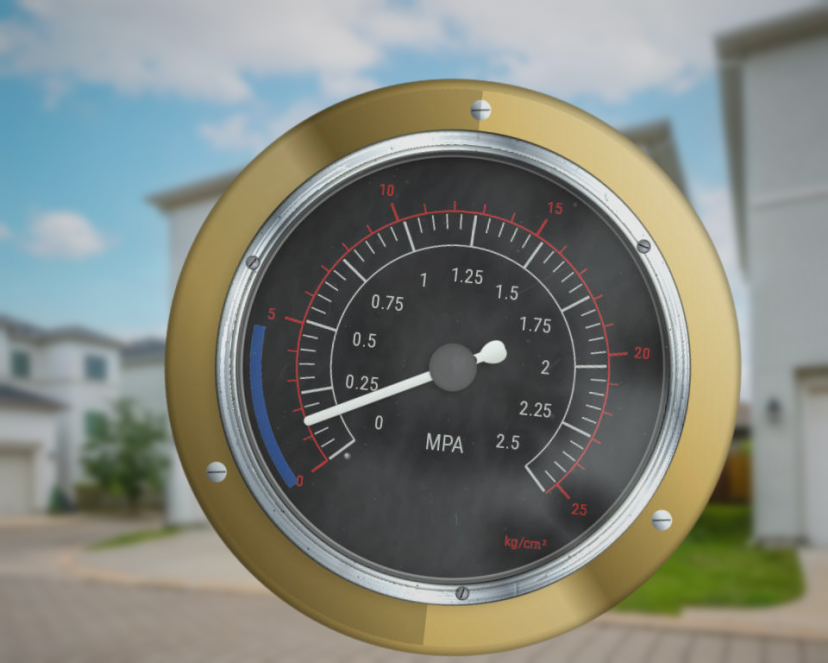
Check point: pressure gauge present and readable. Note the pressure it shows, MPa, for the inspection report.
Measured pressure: 0.15 MPa
